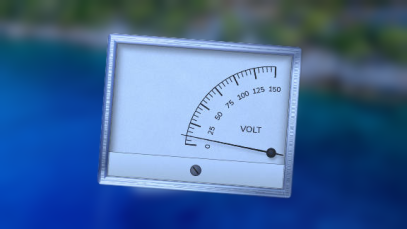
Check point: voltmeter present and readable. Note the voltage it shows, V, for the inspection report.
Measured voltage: 10 V
